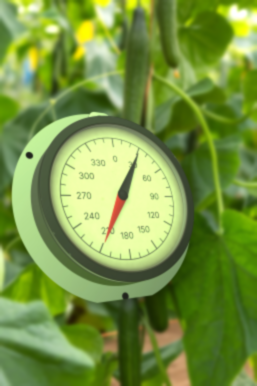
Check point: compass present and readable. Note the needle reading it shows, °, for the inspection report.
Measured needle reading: 210 °
